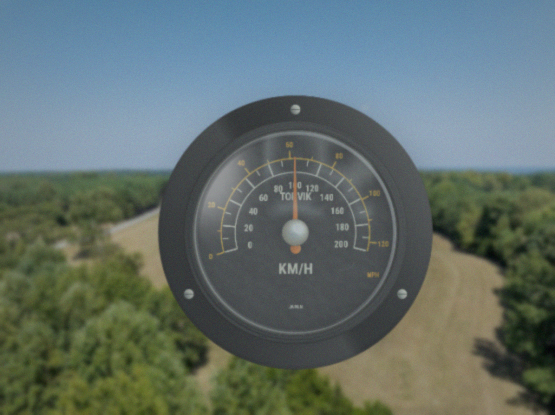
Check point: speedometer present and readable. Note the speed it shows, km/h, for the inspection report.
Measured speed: 100 km/h
